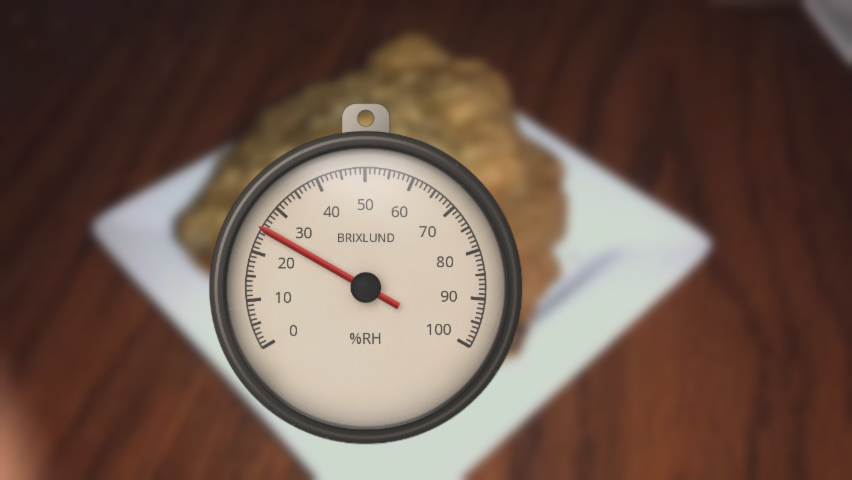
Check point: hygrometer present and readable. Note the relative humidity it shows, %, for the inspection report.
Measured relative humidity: 25 %
